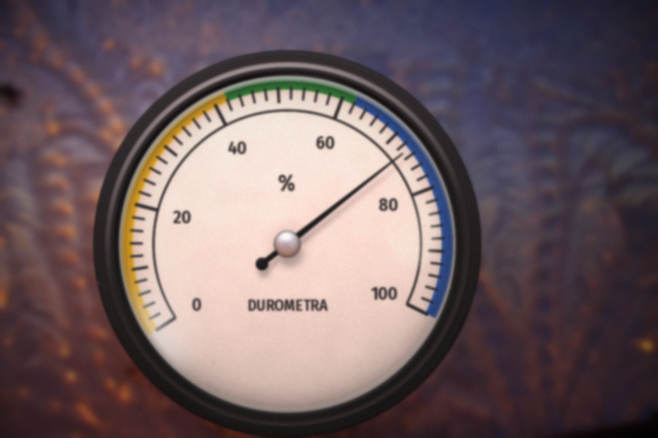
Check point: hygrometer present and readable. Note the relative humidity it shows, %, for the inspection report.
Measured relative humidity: 73 %
